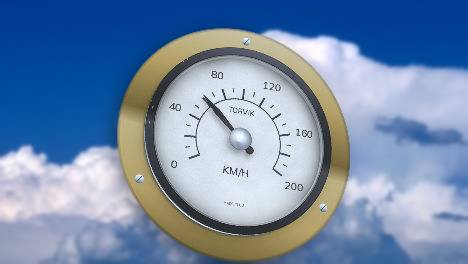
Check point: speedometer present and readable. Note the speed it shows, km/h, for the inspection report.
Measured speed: 60 km/h
